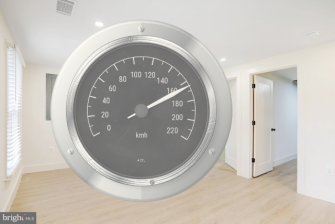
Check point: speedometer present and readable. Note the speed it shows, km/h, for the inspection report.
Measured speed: 165 km/h
